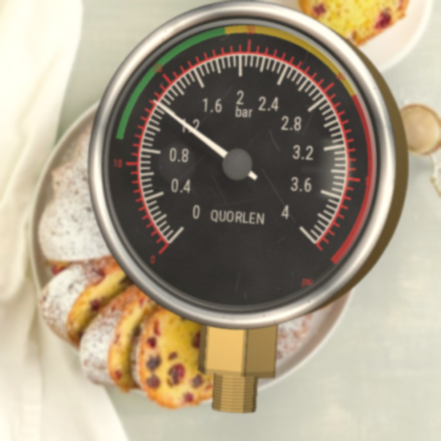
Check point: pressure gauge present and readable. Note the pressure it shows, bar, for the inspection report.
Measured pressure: 1.2 bar
